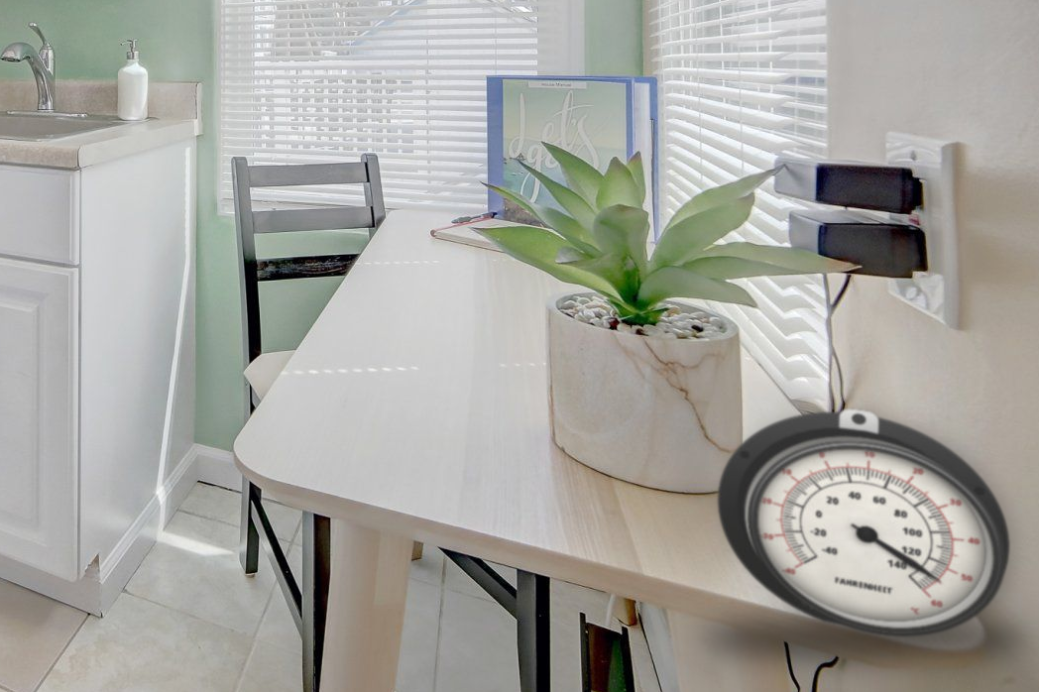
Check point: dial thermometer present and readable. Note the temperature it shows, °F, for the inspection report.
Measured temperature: 130 °F
